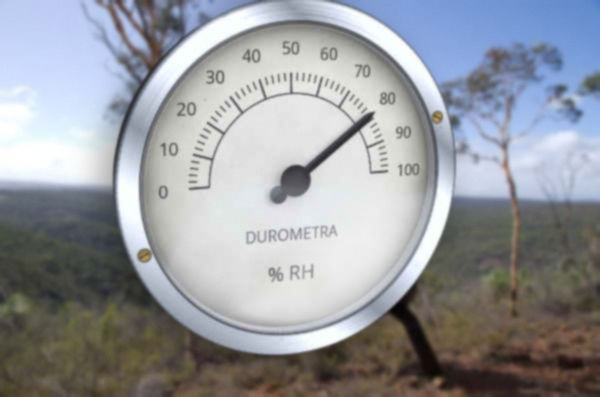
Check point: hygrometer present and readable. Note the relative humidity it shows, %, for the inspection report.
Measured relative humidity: 80 %
